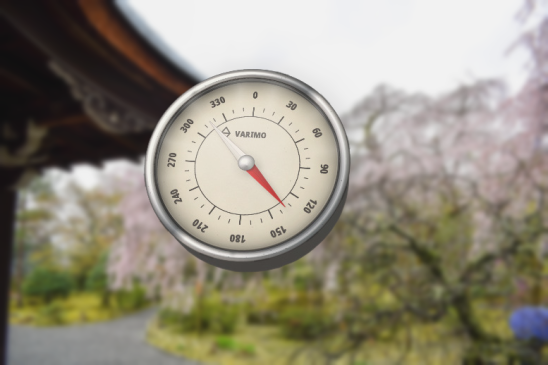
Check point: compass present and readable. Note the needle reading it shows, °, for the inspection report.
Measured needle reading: 135 °
